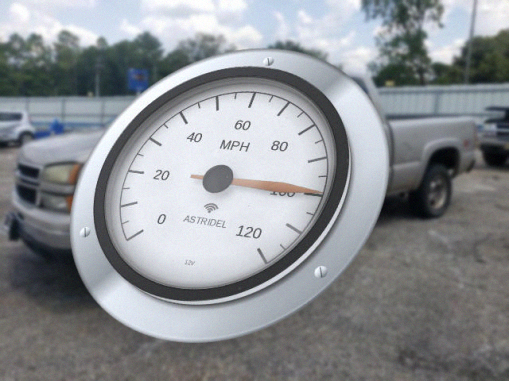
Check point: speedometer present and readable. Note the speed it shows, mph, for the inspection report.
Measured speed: 100 mph
